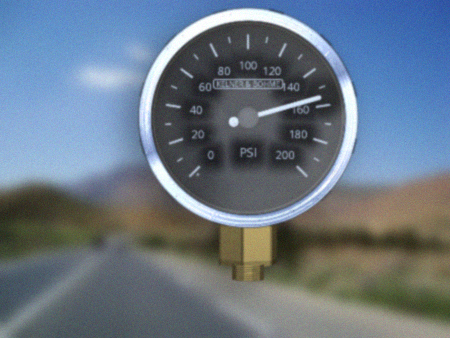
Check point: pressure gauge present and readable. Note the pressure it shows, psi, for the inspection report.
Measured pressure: 155 psi
